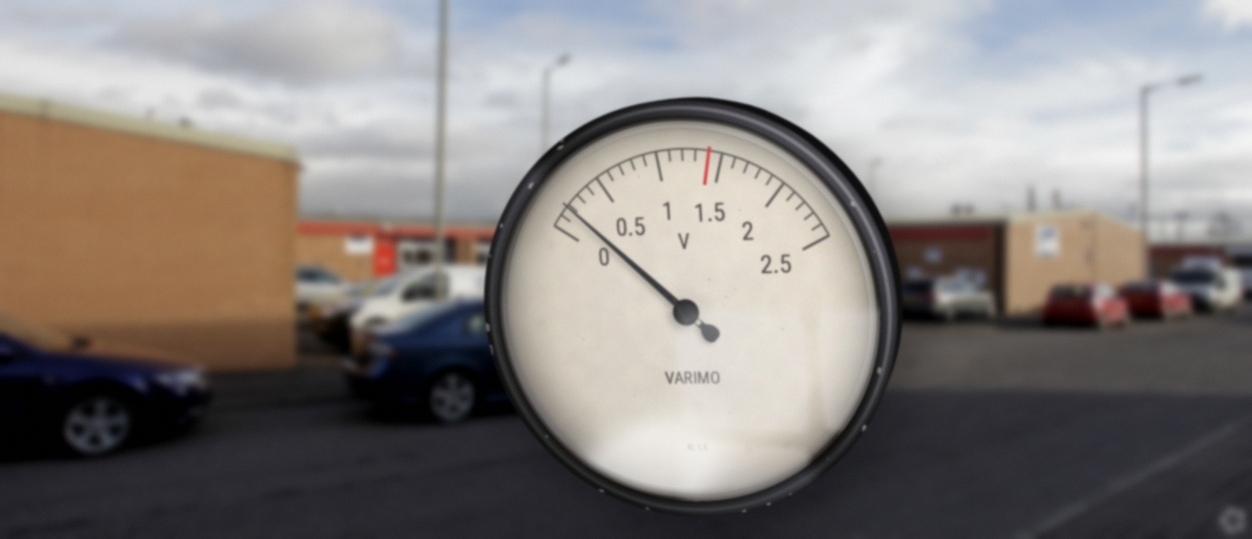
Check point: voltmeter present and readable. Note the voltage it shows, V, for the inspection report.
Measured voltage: 0.2 V
